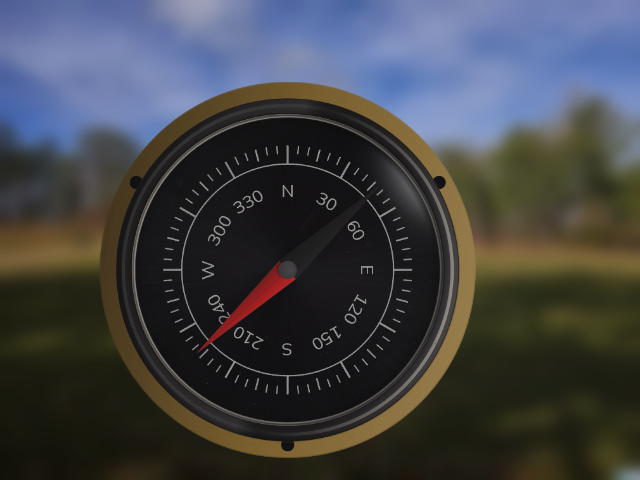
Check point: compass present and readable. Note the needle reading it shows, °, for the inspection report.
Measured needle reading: 227.5 °
